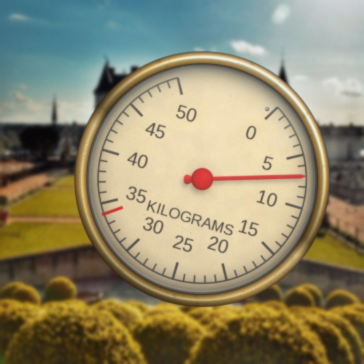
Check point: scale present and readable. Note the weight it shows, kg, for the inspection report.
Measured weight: 7 kg
